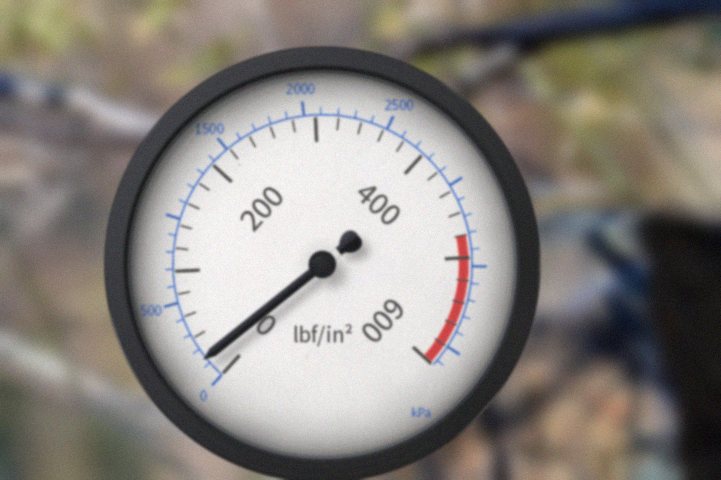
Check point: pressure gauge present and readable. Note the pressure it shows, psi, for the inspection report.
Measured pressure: 20 psi
